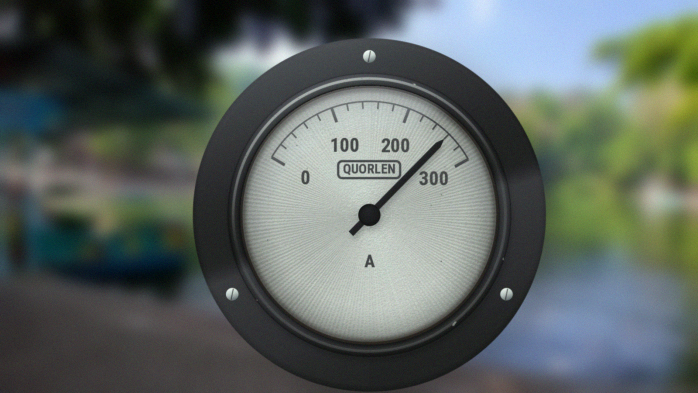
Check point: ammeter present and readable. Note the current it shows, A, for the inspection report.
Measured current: 260 A
